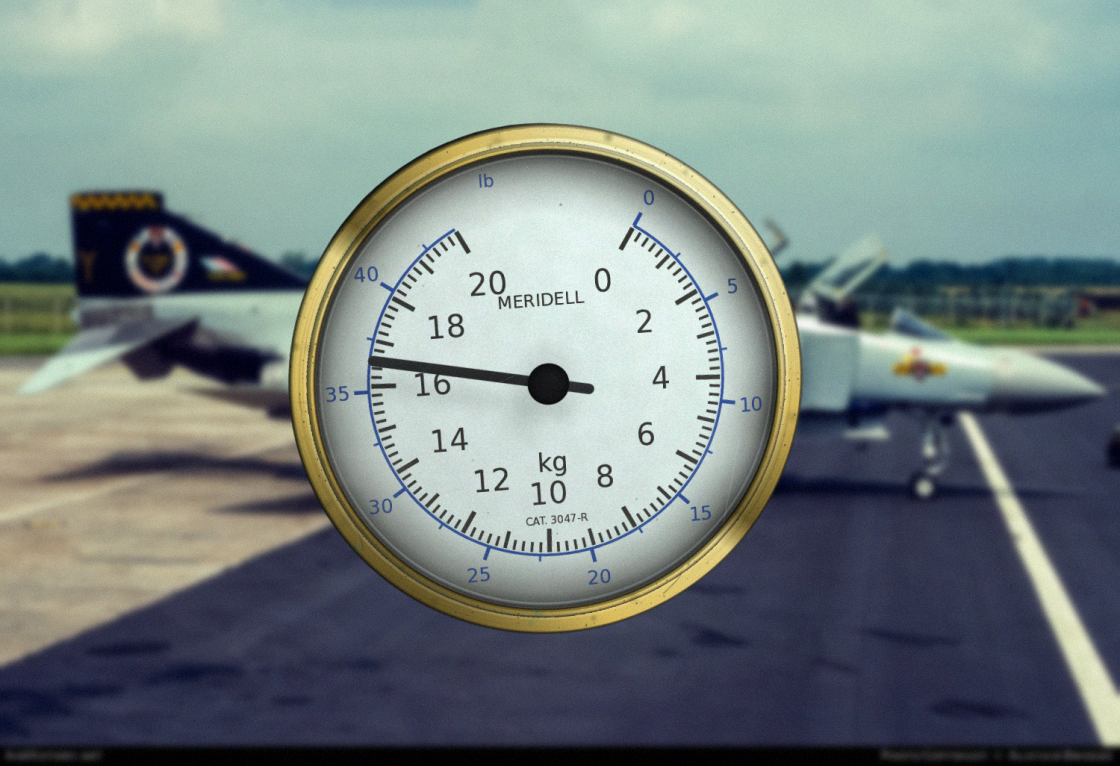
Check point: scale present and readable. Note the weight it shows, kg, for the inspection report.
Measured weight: 16.6 kg
